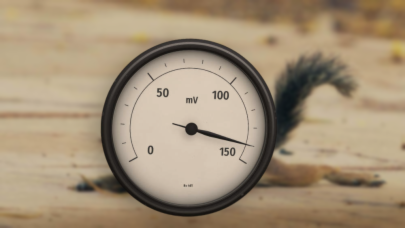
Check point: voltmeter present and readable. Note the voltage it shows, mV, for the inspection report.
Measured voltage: 140 mV
